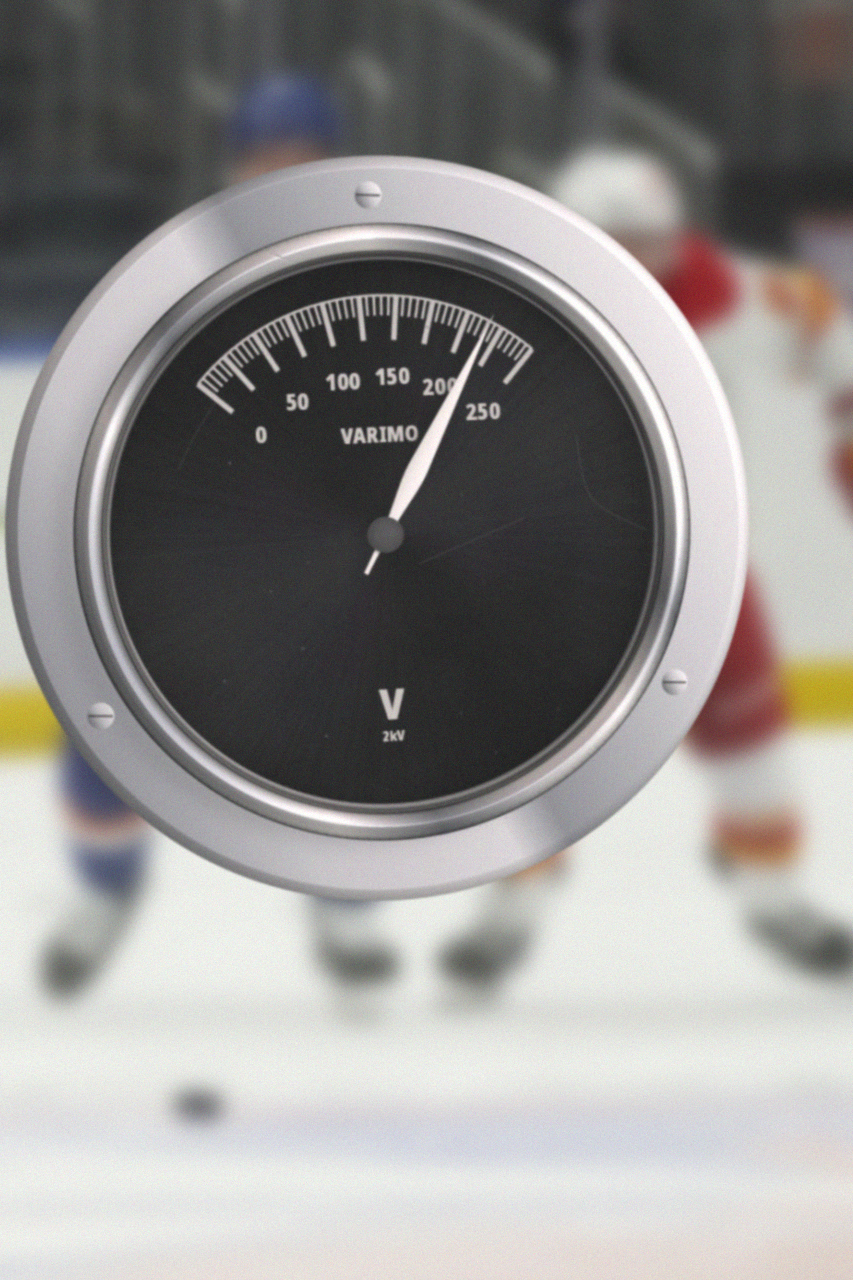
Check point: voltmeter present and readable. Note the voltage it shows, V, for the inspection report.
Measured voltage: 215 V
